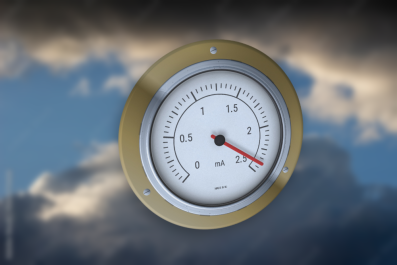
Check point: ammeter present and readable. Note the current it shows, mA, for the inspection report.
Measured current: 2.4 mA
